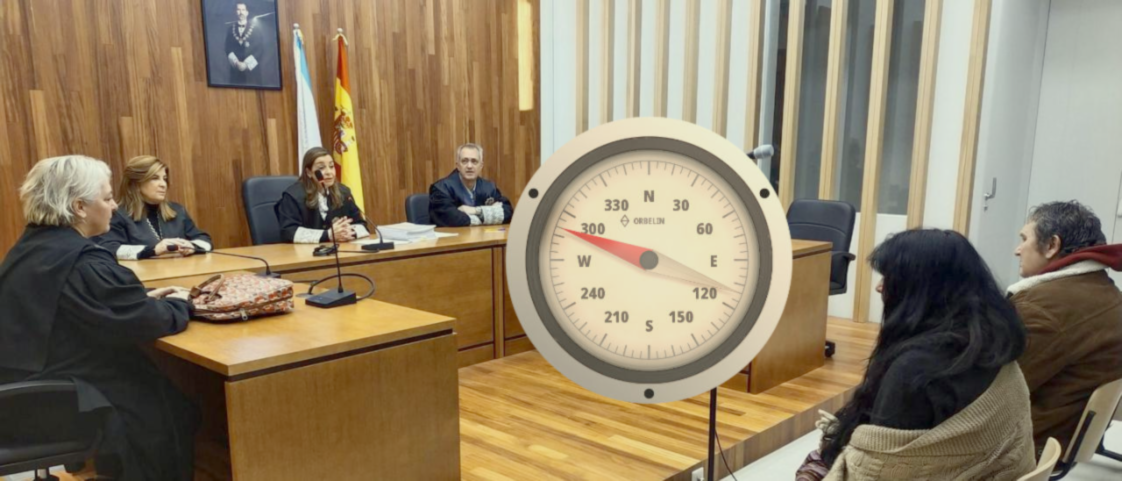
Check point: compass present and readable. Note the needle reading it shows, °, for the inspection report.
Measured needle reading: 290 °
